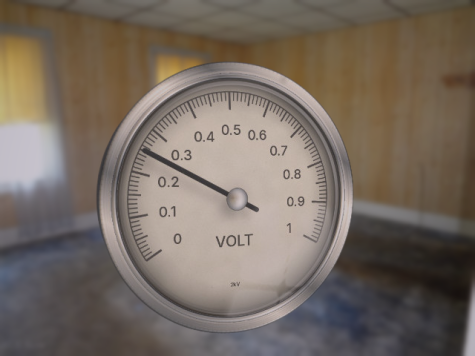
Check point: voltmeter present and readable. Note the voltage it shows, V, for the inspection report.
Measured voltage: 0.25 V
